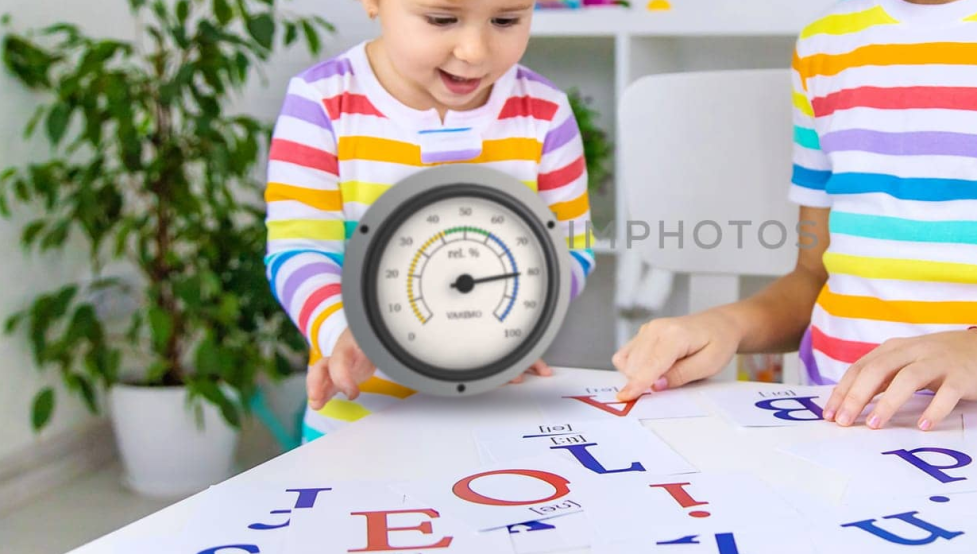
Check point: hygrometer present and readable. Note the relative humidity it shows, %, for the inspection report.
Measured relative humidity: 80 %
